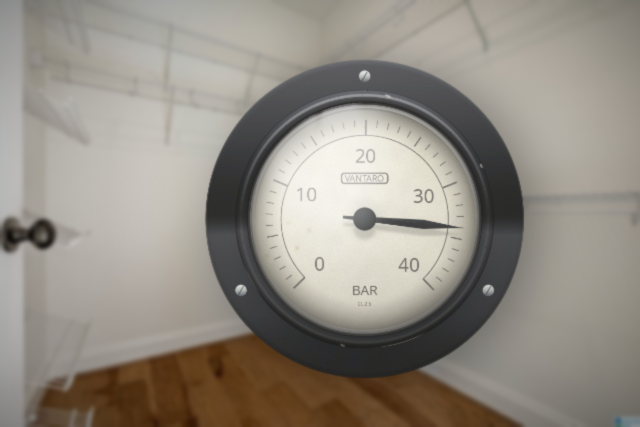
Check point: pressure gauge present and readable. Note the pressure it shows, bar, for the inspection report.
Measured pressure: 34 bar
